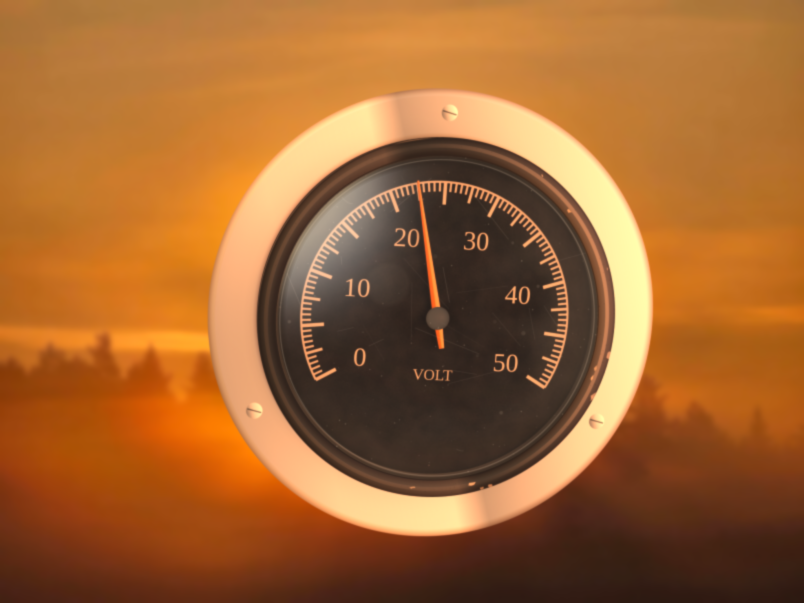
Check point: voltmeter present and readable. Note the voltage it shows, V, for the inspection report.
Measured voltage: 22.5 V
